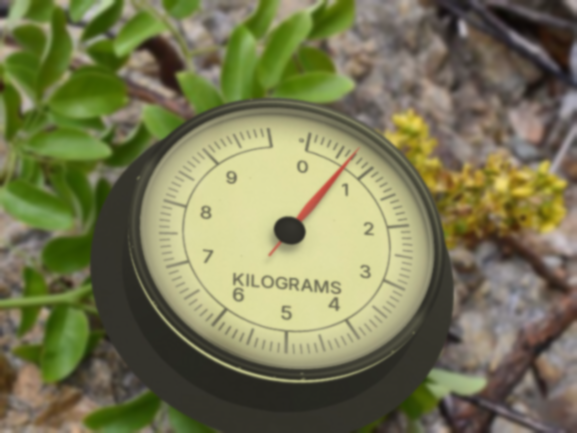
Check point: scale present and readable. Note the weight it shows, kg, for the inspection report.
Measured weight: 0.7 kg
